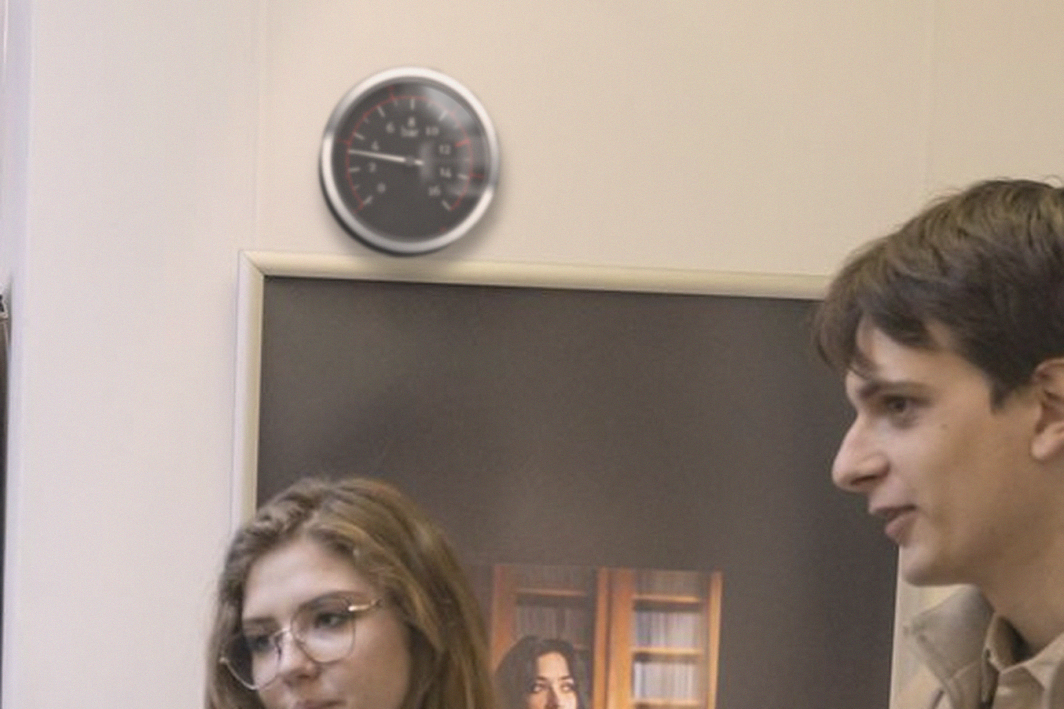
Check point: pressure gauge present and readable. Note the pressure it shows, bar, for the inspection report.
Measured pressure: 3 bar
